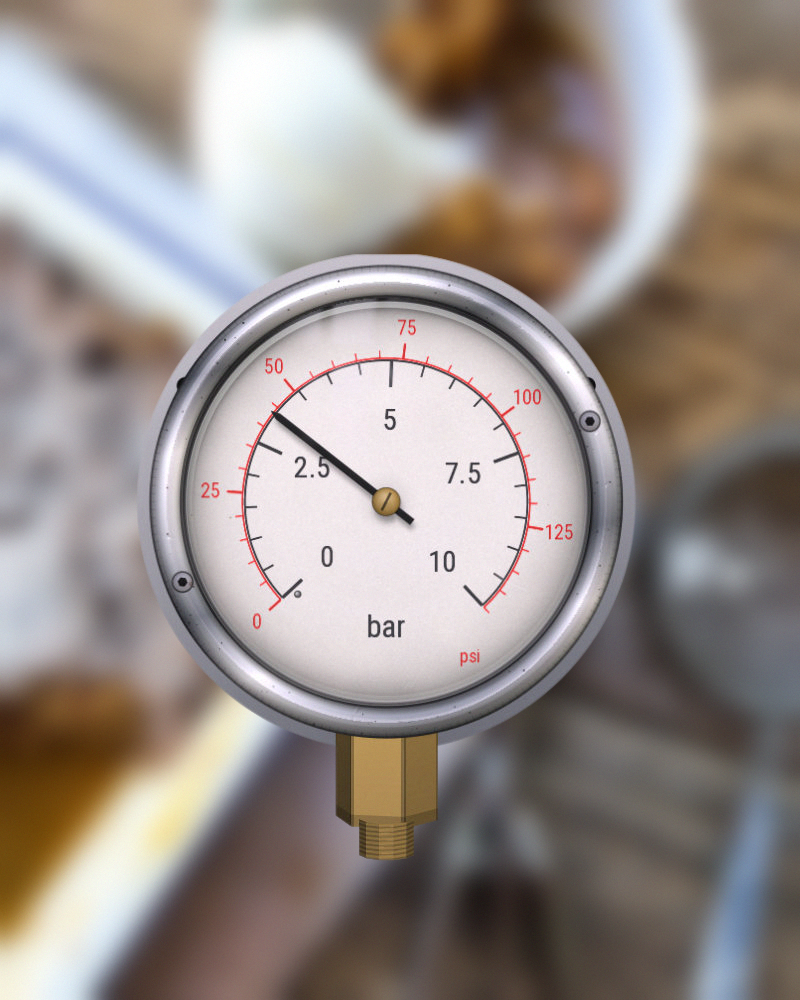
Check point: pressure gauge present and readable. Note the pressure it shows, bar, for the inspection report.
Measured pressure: 3 bar
